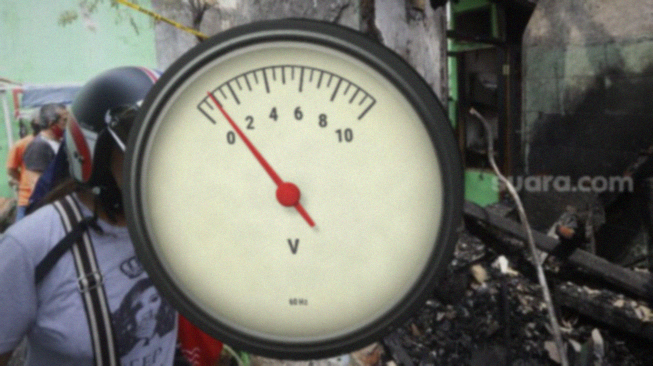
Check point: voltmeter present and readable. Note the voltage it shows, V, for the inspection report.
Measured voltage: 1 V
